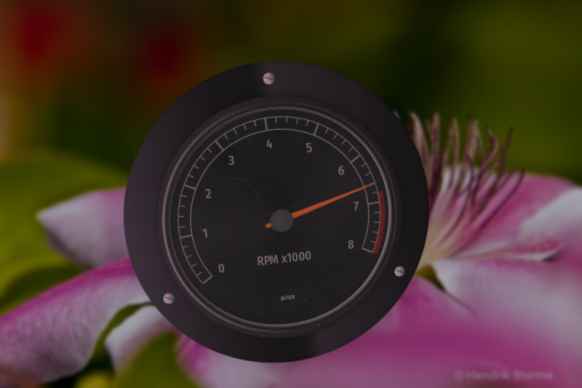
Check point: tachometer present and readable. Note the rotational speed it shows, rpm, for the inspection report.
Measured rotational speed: 6600 rpm
